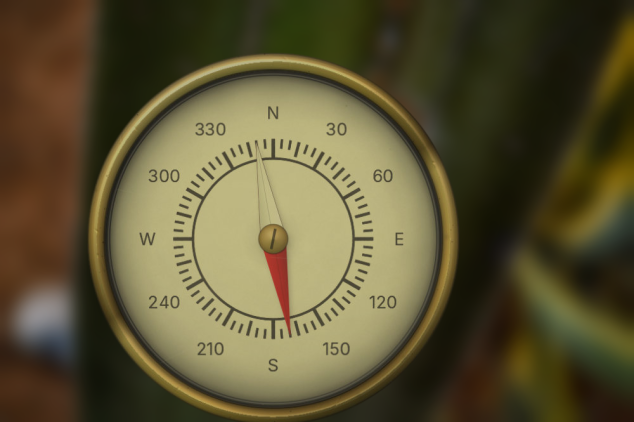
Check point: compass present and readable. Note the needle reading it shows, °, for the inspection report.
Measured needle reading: 170 °
